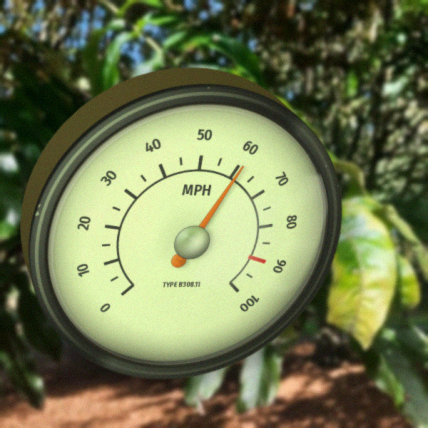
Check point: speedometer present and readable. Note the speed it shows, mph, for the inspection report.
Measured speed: 60 mph
